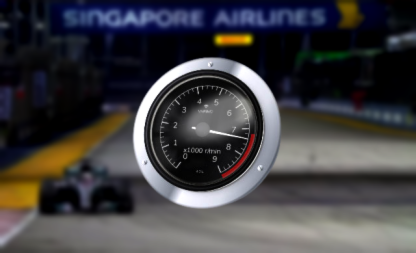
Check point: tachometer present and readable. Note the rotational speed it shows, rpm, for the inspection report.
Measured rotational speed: 7400 rpm
